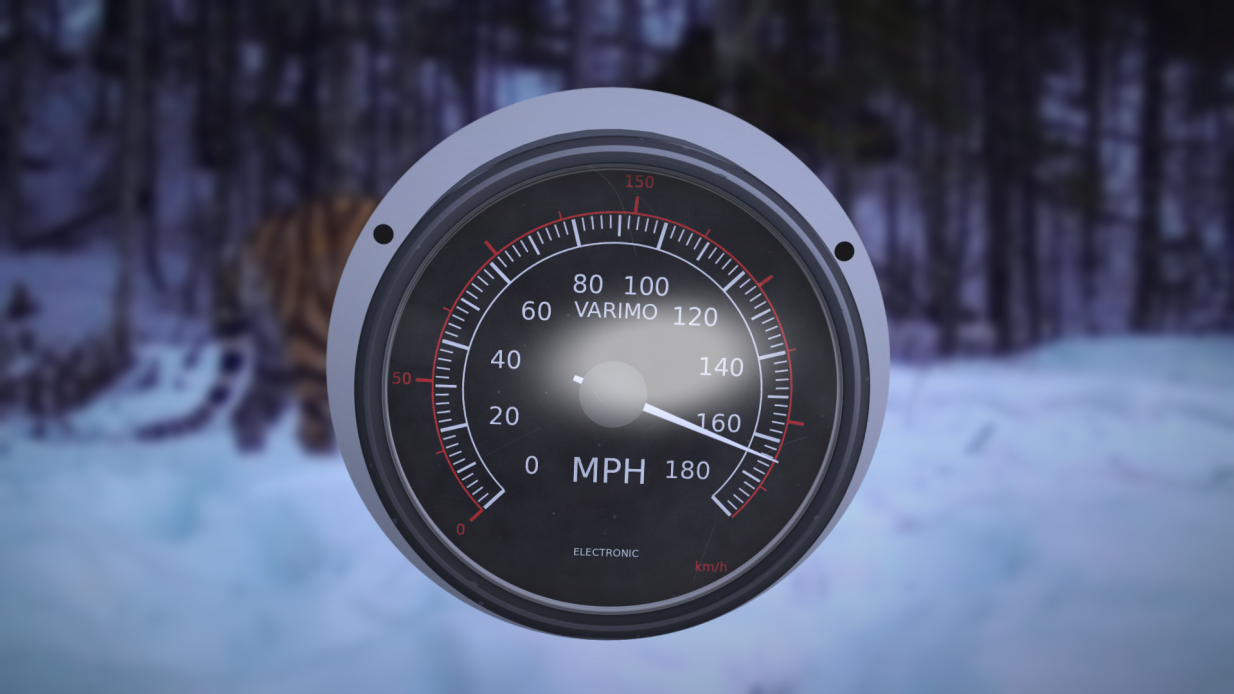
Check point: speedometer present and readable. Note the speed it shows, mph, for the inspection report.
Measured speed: 164 mph
